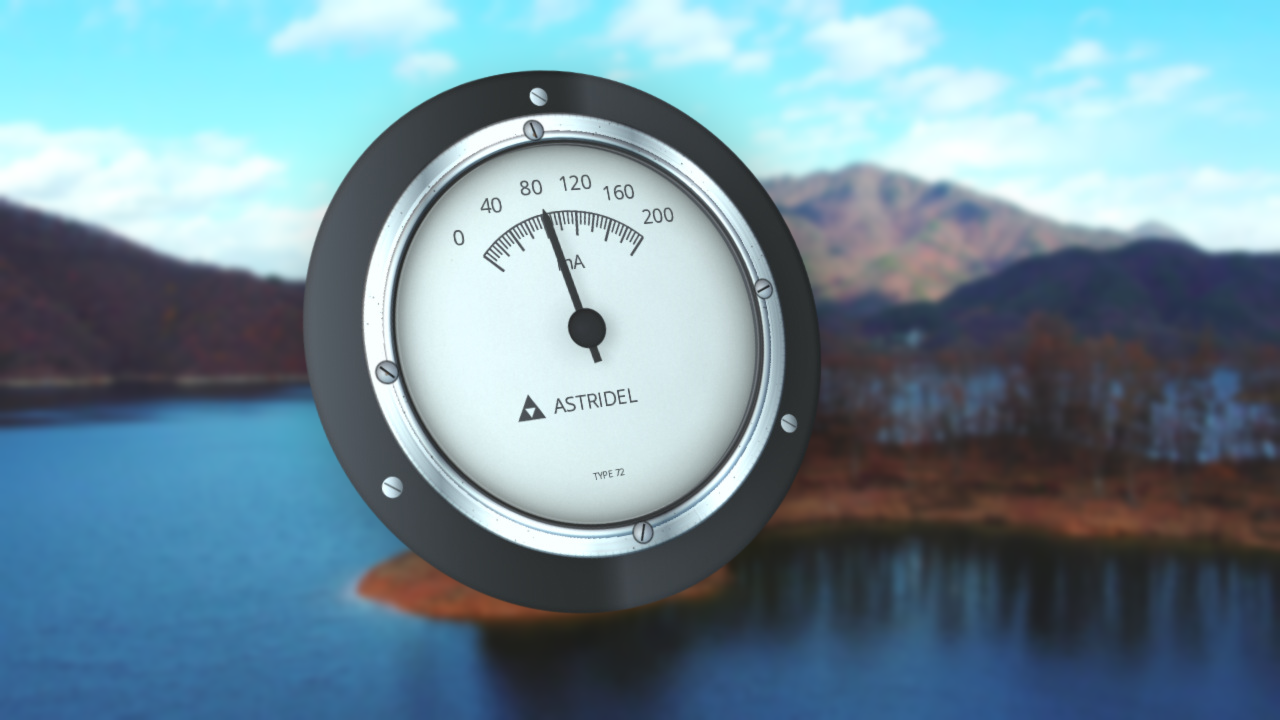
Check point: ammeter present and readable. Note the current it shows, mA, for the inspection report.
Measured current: 80 mA
